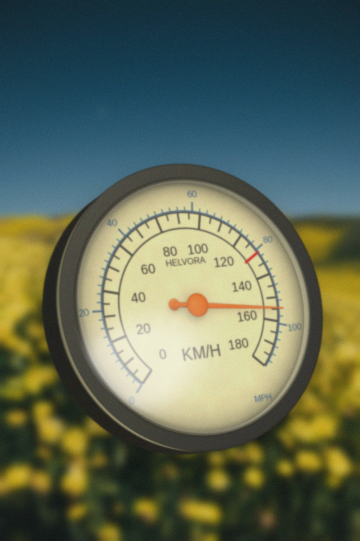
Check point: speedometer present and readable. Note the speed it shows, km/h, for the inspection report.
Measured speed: 155 km/h
